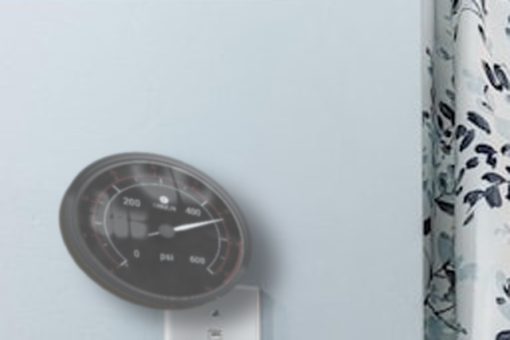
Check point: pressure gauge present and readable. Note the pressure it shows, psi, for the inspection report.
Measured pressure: 450 psi
